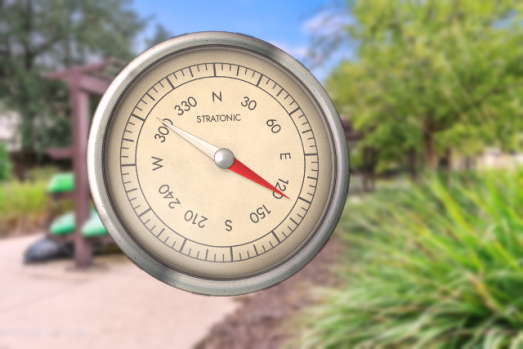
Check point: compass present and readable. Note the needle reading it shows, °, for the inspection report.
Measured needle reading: 125 °
